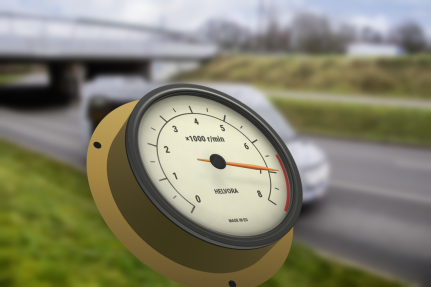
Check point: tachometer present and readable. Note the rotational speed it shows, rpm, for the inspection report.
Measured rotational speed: 7000 rpm
